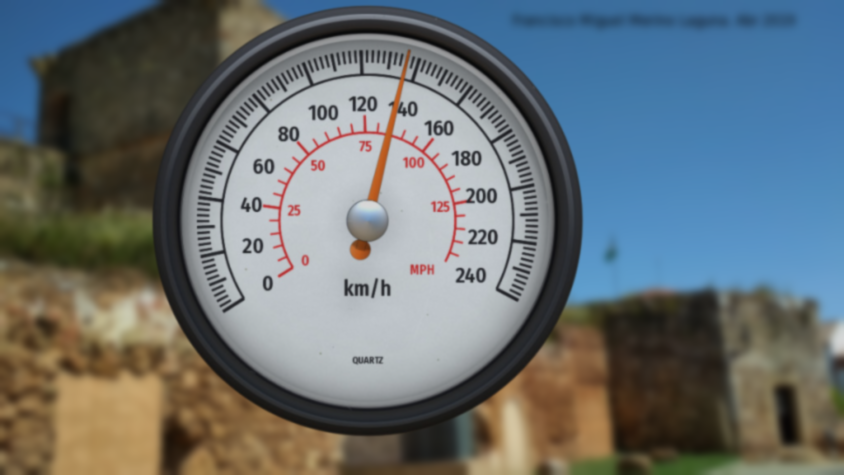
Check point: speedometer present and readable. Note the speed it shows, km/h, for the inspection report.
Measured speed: 136 km/h
